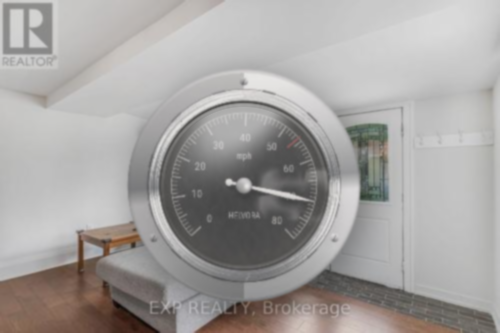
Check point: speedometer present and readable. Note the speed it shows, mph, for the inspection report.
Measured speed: 70 mph
